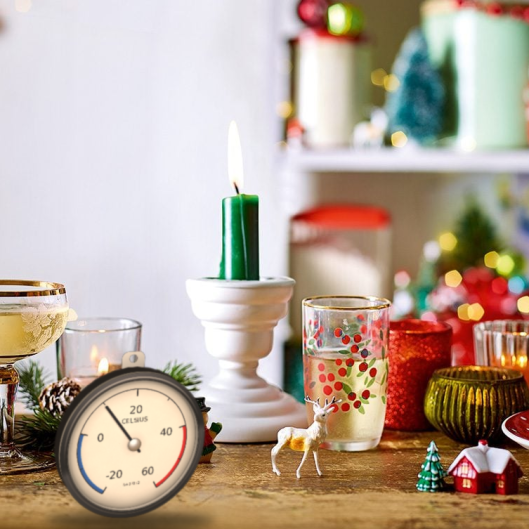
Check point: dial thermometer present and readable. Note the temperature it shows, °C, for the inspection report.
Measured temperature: 10 °C
